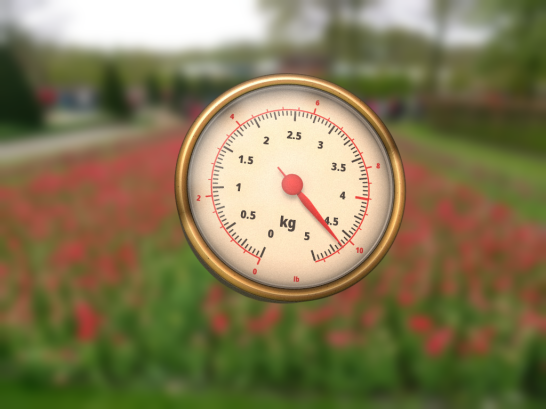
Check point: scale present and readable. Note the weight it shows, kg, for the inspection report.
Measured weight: 4.65 kg
